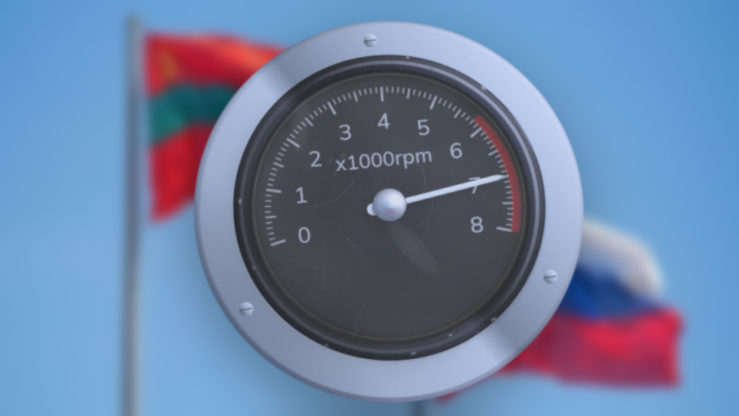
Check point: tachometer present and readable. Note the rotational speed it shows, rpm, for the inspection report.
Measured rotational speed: 7000 rpm
